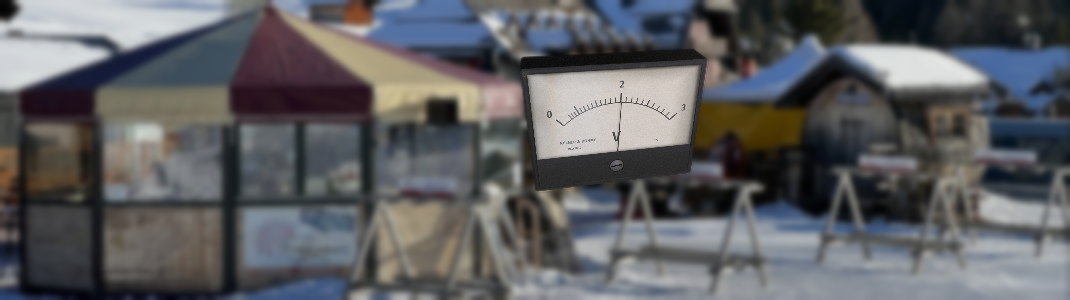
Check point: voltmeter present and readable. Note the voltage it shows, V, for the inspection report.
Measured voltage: 2 V
